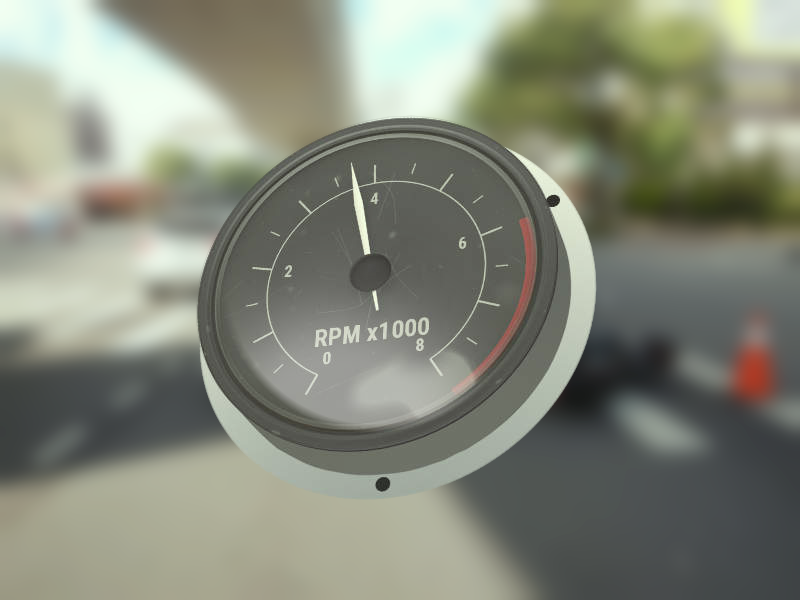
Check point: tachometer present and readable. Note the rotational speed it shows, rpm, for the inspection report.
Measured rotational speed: 3750 rpm
